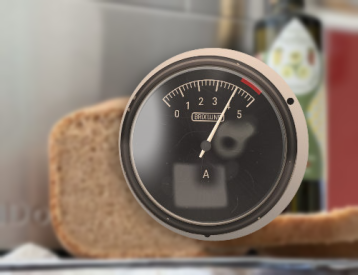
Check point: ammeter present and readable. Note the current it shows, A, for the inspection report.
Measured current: 4 A
